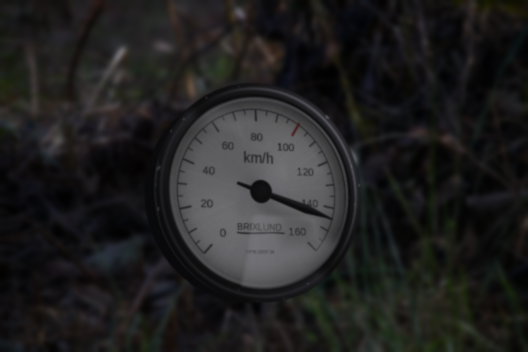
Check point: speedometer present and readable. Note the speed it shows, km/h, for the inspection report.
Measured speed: 145 km/h
